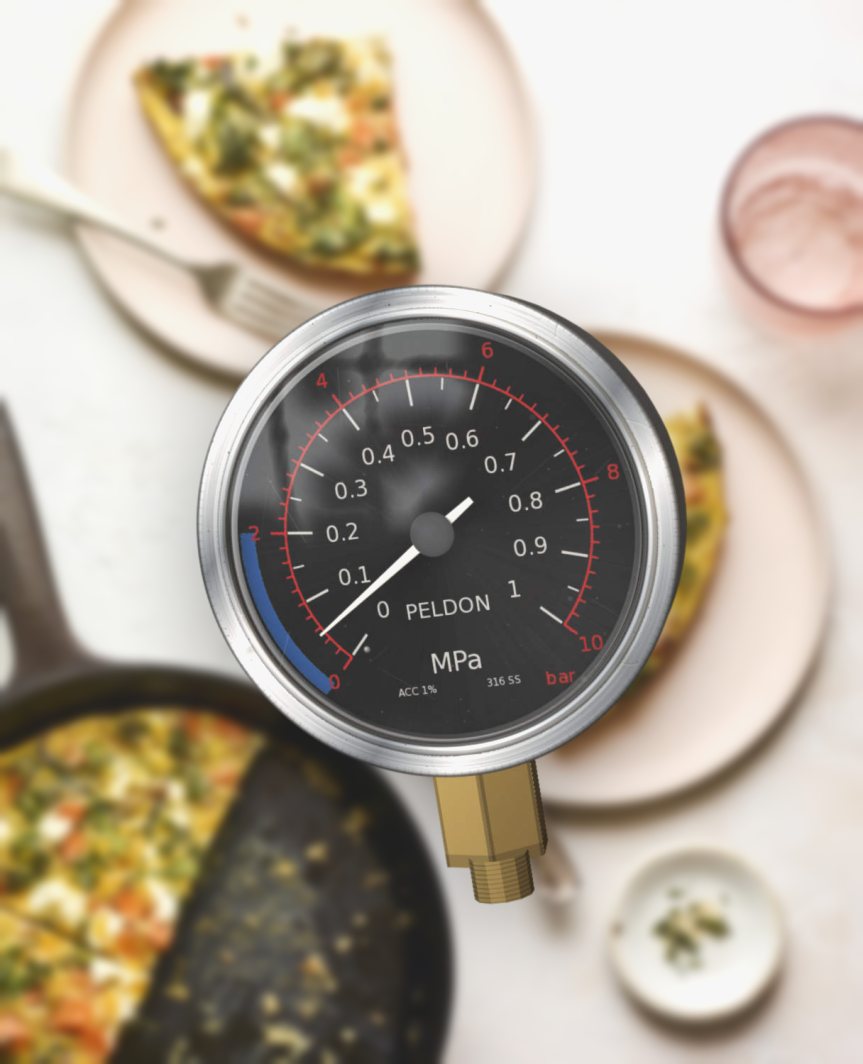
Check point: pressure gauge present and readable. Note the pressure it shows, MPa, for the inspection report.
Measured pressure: 0.05 MPa
